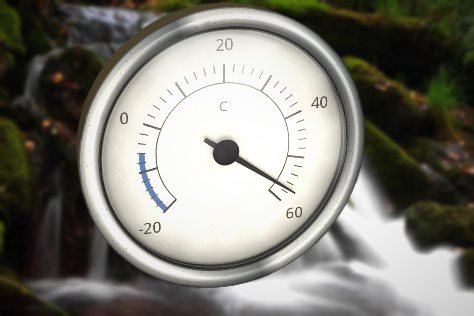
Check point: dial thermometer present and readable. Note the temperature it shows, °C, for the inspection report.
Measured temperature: 57 °C
